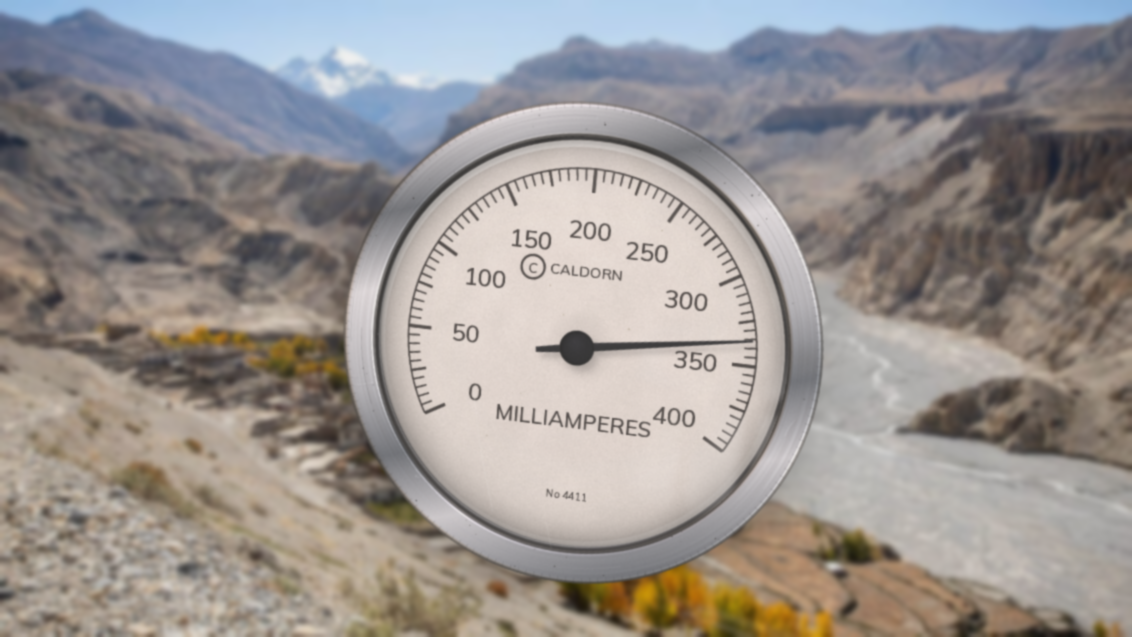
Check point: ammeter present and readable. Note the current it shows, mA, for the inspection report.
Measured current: 335 mA
